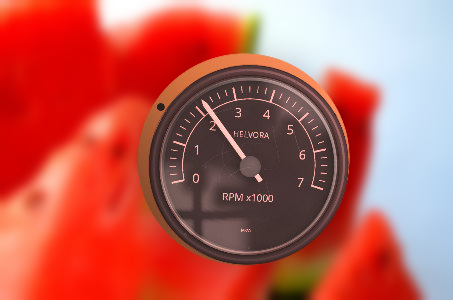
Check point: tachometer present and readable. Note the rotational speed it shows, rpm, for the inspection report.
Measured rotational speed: 2200 rpm
